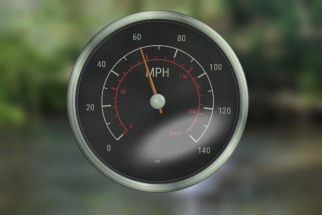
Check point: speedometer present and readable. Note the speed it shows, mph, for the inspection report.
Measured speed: 60 mph
